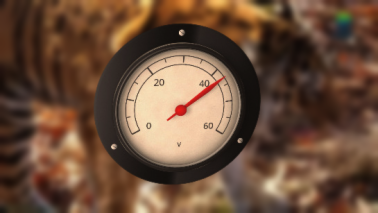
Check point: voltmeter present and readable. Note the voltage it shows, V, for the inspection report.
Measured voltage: 42.5 V
